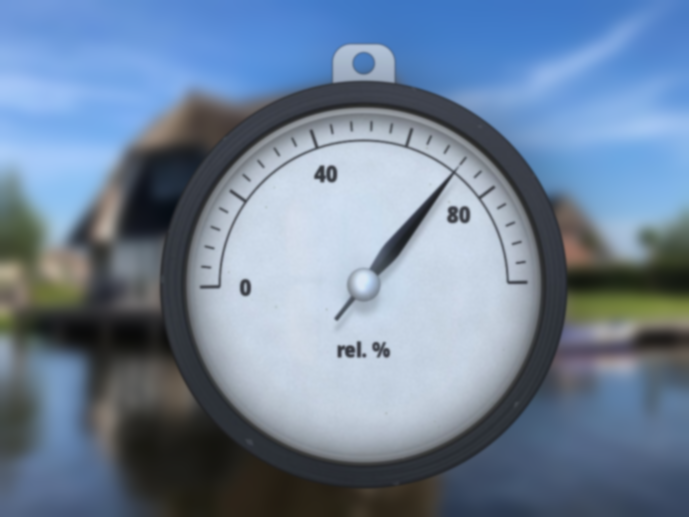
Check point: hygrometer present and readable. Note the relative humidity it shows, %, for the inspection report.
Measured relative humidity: 72 %
